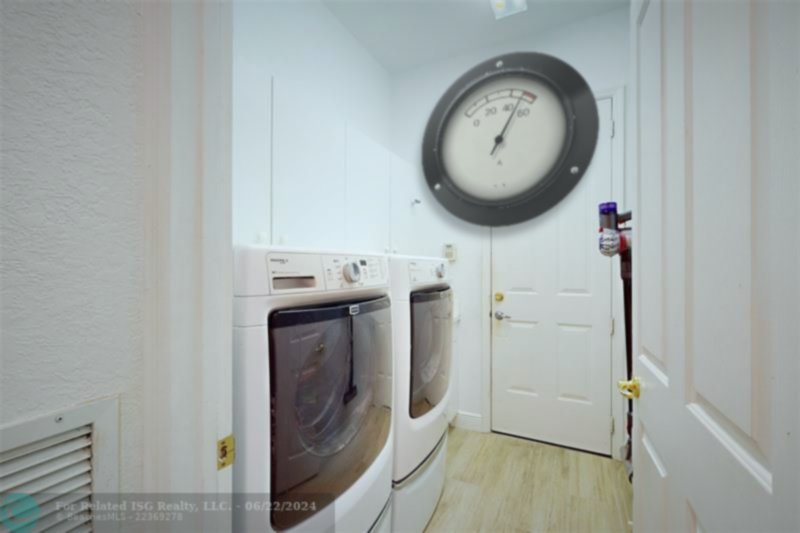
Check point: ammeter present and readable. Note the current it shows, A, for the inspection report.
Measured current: 50 A
